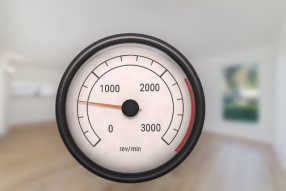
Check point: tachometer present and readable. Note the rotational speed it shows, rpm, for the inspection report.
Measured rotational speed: 600 rpm
